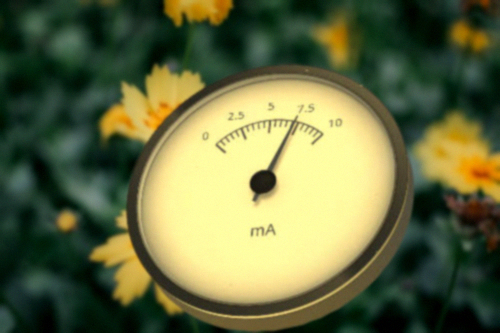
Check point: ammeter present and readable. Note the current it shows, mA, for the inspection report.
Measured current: 7.5 mA
